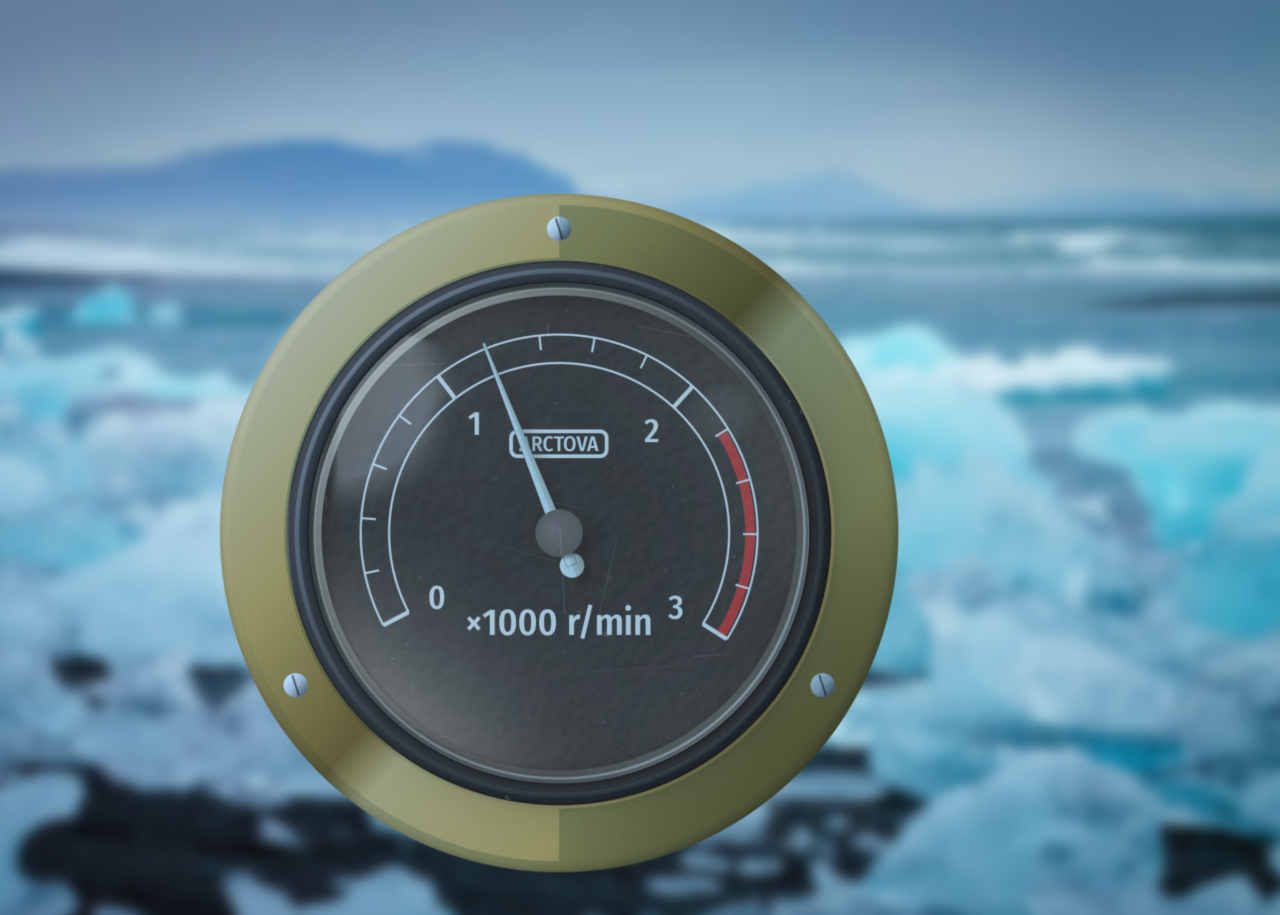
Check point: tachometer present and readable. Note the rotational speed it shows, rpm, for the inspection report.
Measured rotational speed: 1200 rpm
